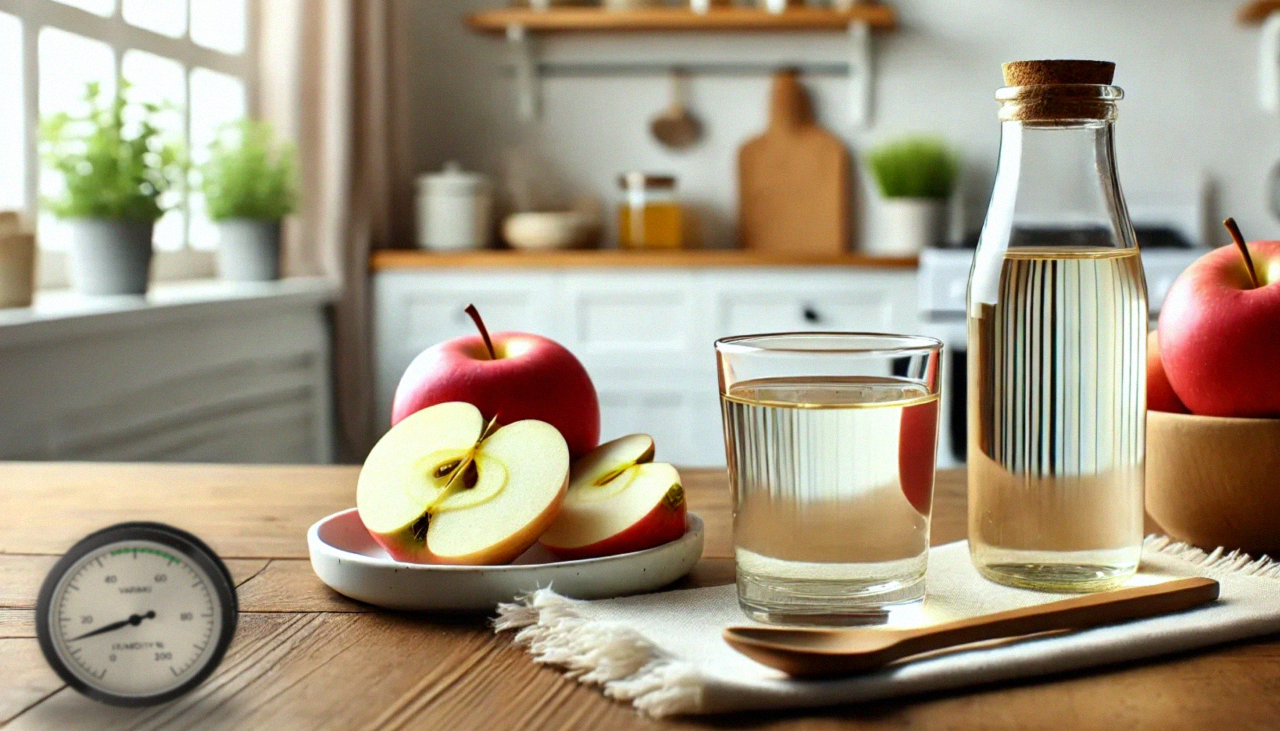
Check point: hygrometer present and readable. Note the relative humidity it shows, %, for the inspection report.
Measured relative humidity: 14 %
